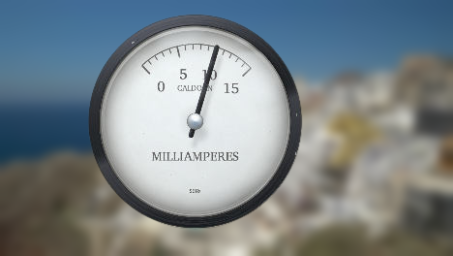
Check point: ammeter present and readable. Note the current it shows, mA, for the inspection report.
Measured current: 10 mA
